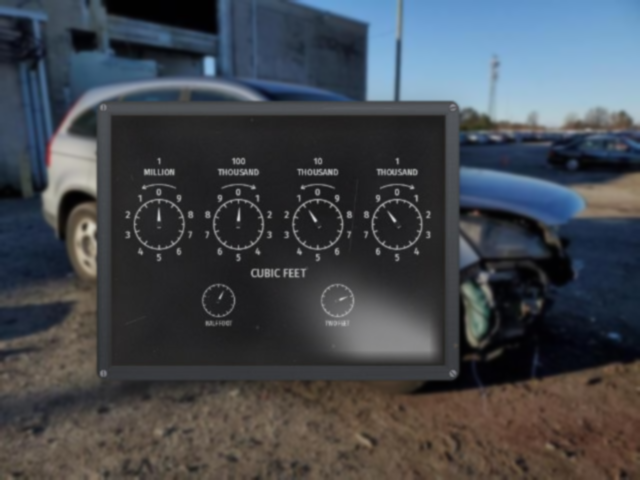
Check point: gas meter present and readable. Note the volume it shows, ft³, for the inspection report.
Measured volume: 900 ft³
